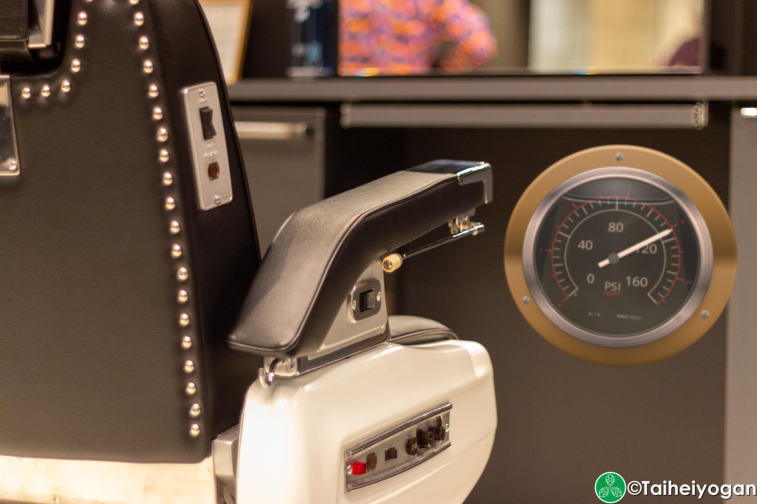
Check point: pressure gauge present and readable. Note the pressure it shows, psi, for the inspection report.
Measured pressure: 115 psi
